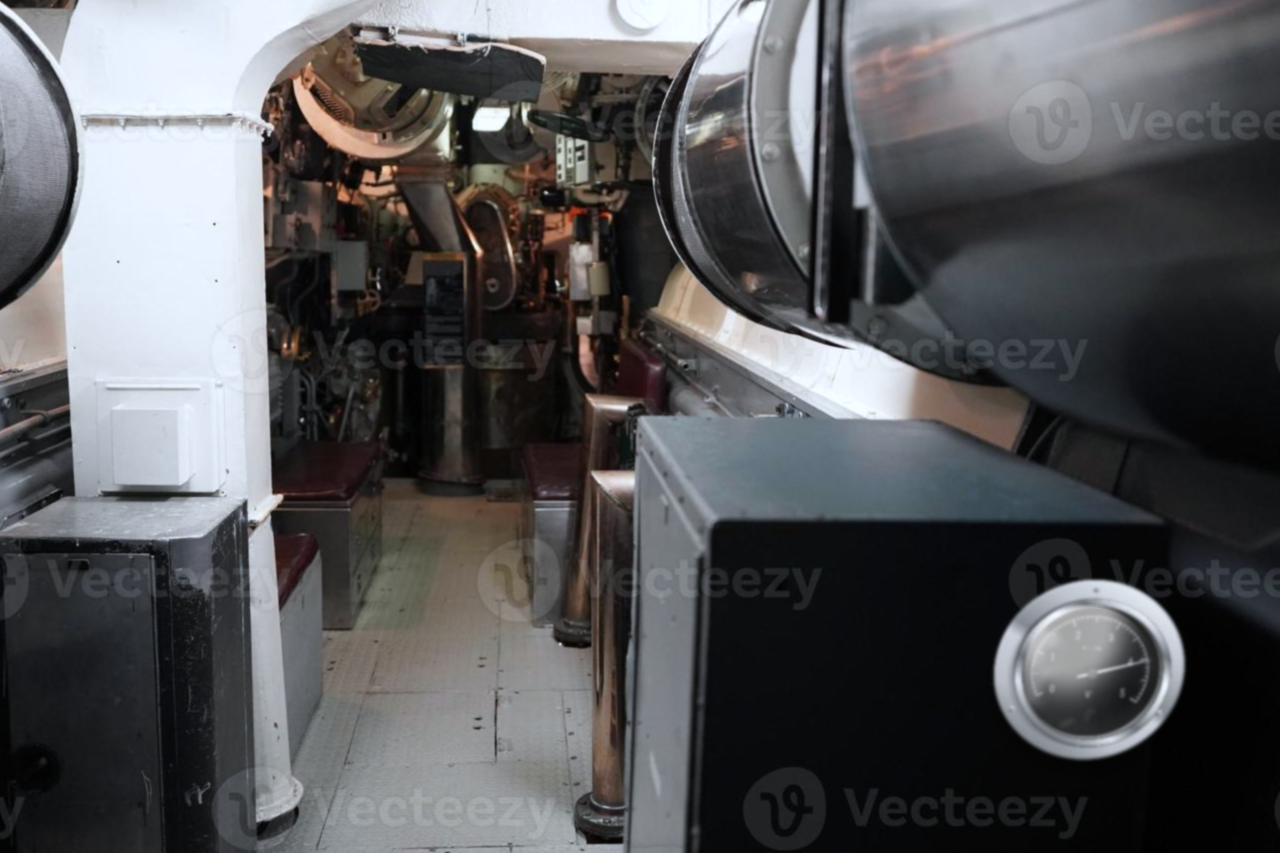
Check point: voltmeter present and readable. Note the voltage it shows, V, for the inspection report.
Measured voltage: 4 V
